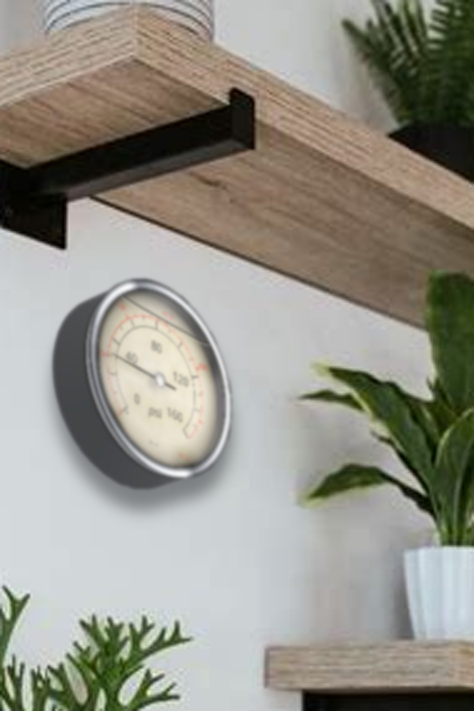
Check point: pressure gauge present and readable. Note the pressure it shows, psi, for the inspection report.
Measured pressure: 30 psi
